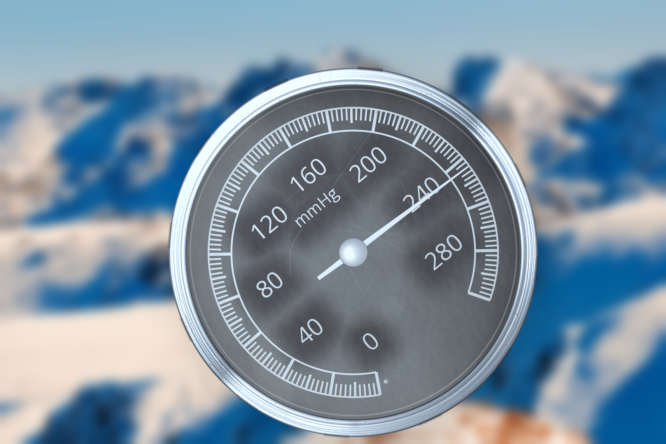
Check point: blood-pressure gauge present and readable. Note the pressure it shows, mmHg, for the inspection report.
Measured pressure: 244 mmHg
